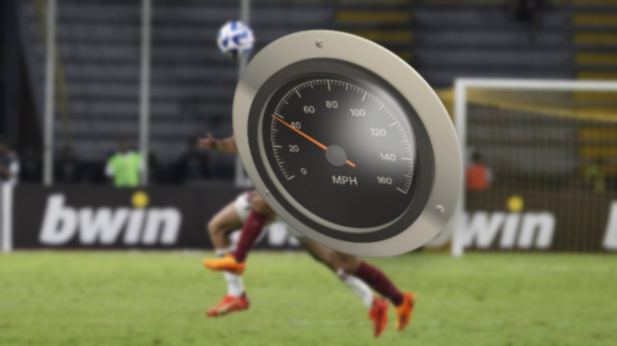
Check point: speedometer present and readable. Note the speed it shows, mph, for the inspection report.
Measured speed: 40 mph
